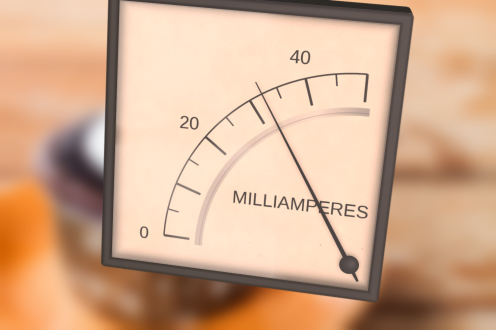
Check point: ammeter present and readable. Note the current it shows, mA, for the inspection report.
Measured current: 32.5 mA
